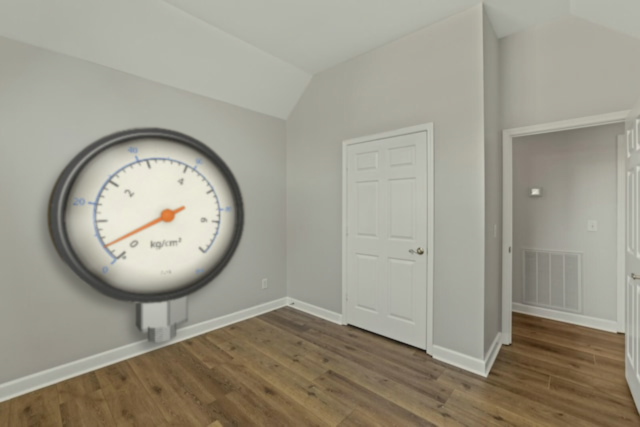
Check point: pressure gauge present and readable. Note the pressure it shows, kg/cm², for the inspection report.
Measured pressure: 0.4 kg/cm²
